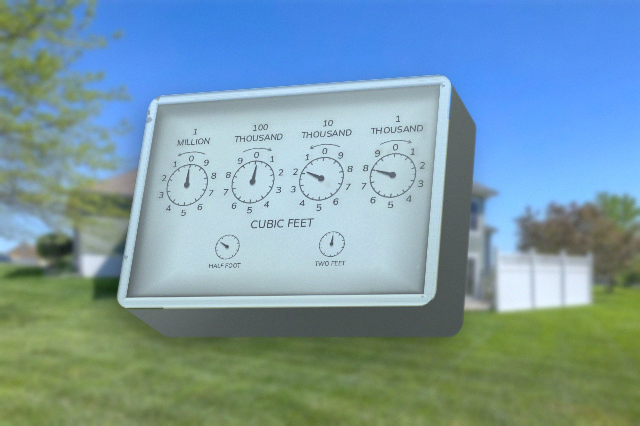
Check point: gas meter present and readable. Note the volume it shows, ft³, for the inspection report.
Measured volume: 1800 ft³
